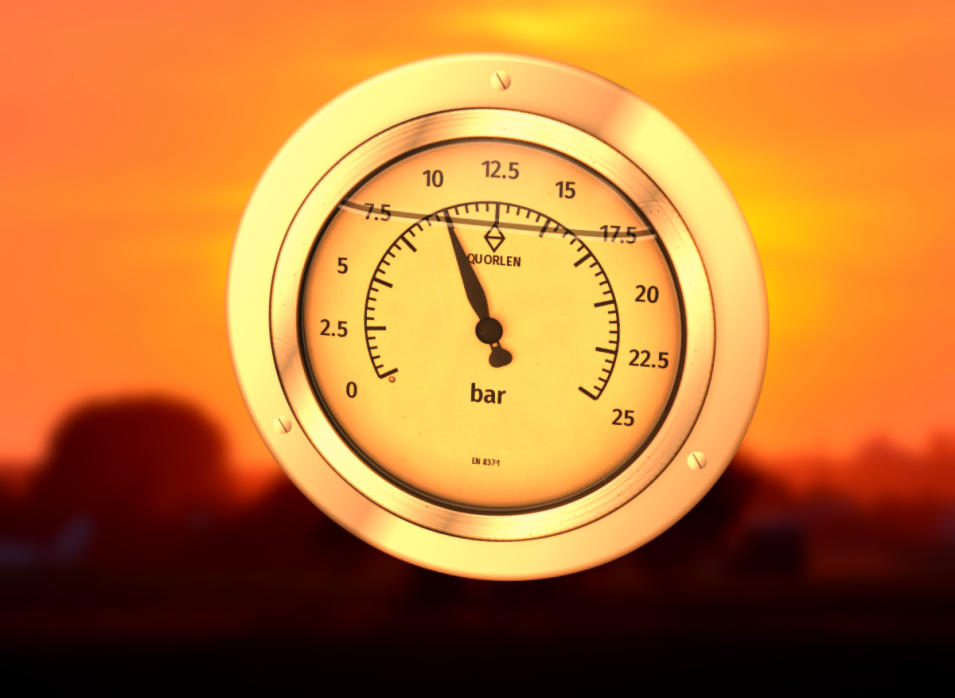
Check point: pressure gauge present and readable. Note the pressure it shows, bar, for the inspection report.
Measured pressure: 10 bar
